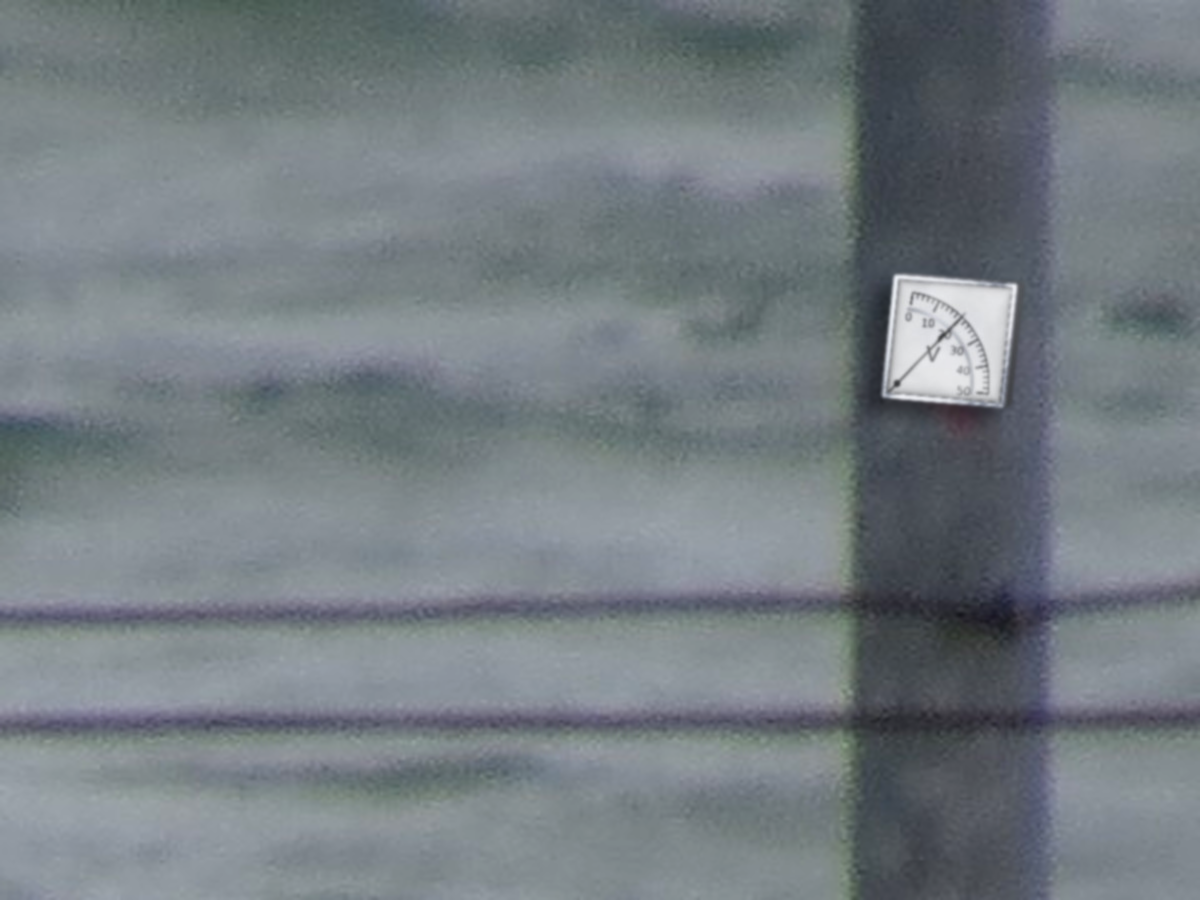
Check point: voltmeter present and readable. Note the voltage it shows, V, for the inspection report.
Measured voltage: 20 V
